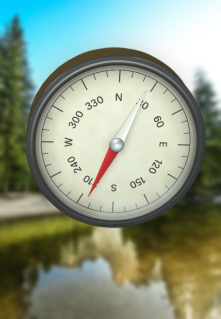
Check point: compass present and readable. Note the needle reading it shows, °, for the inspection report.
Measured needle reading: 205 °
